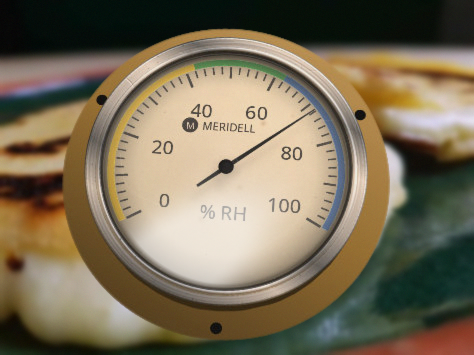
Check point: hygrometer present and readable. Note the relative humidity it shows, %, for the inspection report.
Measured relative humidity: 72 %
